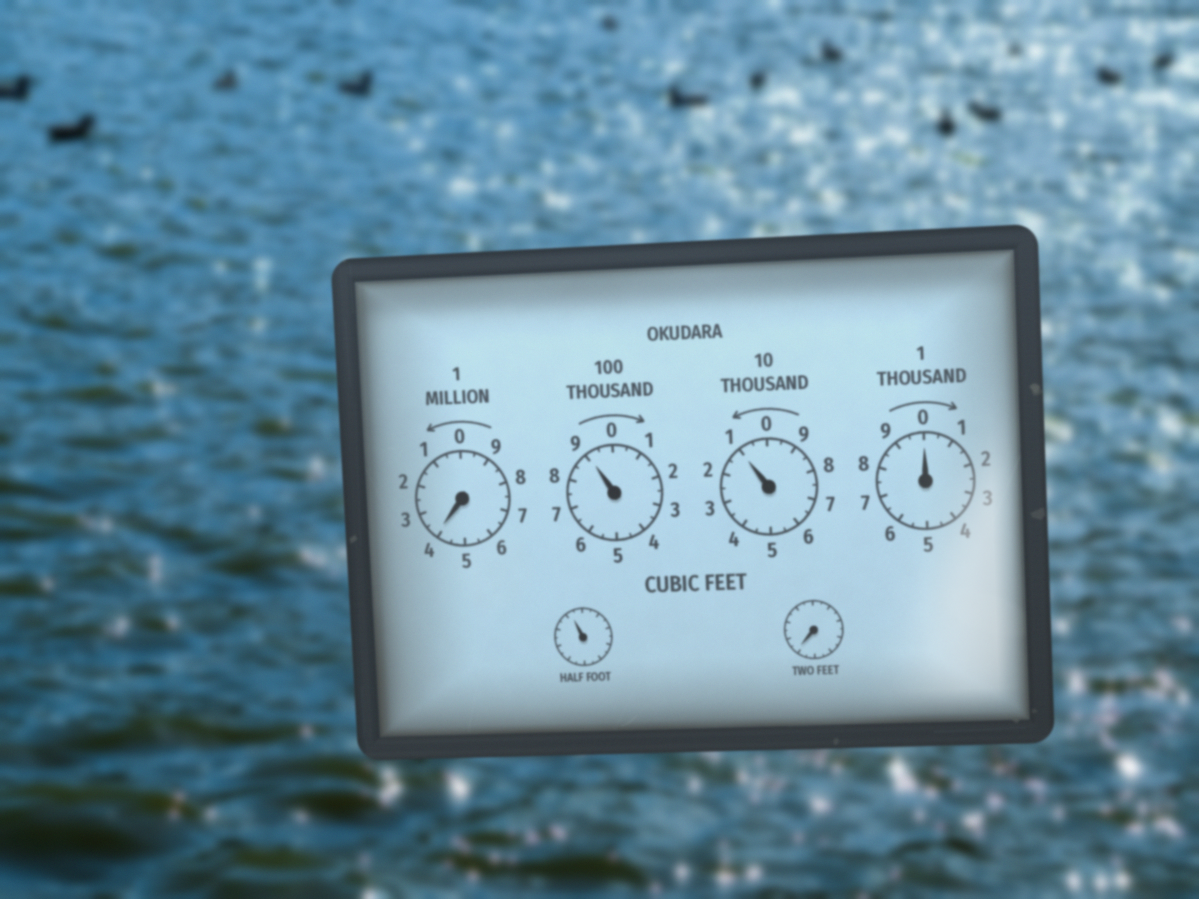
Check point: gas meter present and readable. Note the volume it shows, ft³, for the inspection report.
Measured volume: 391000 ft³
